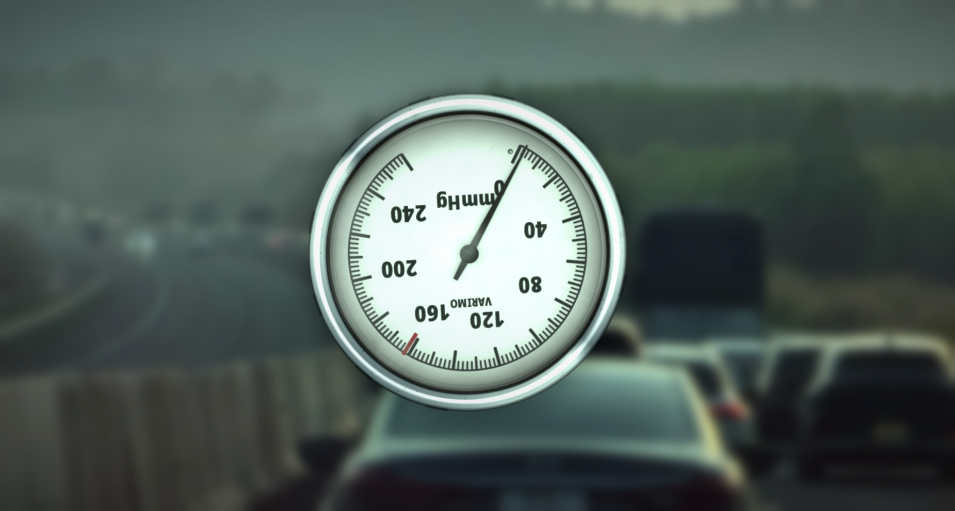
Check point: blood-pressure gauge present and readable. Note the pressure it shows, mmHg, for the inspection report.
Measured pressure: 2 mmHg
